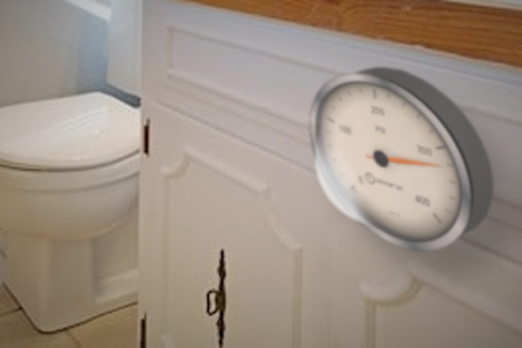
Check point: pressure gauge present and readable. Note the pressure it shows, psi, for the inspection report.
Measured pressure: 320 psi
